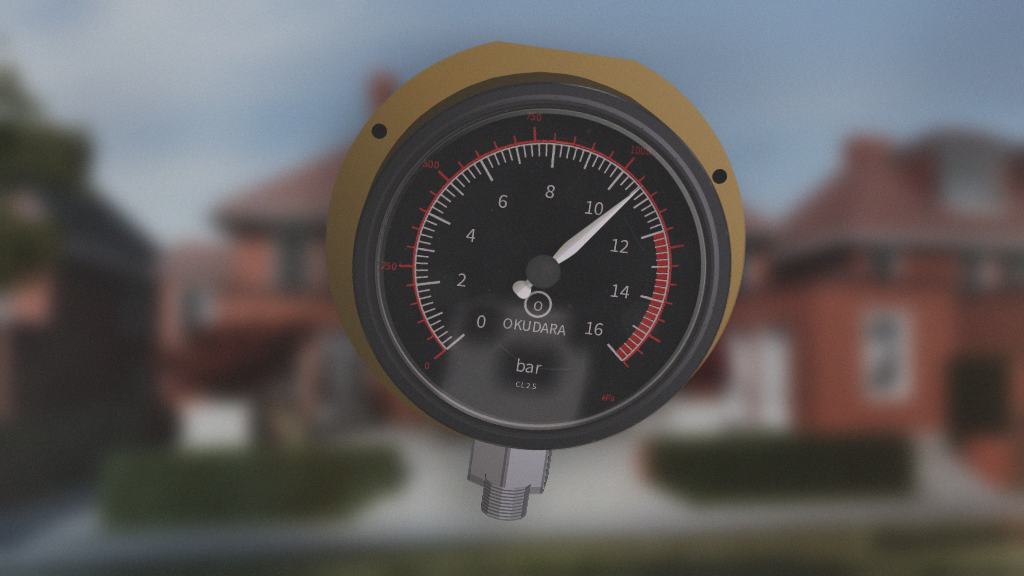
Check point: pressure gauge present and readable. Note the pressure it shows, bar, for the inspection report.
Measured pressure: 10.6 bar
